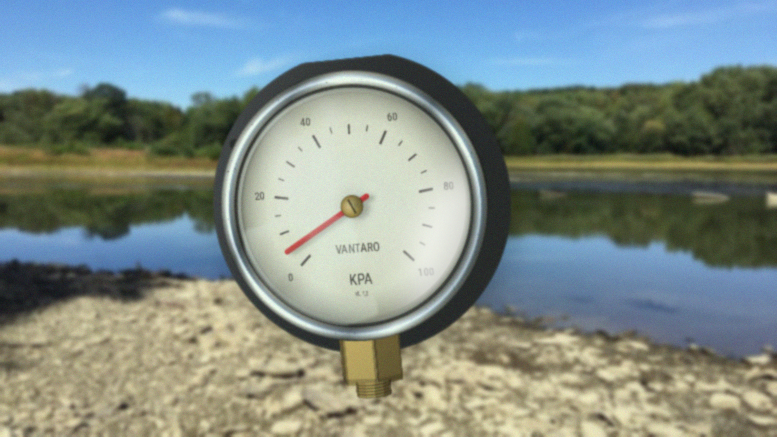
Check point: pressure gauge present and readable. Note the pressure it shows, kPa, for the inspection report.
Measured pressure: 5 kPa
